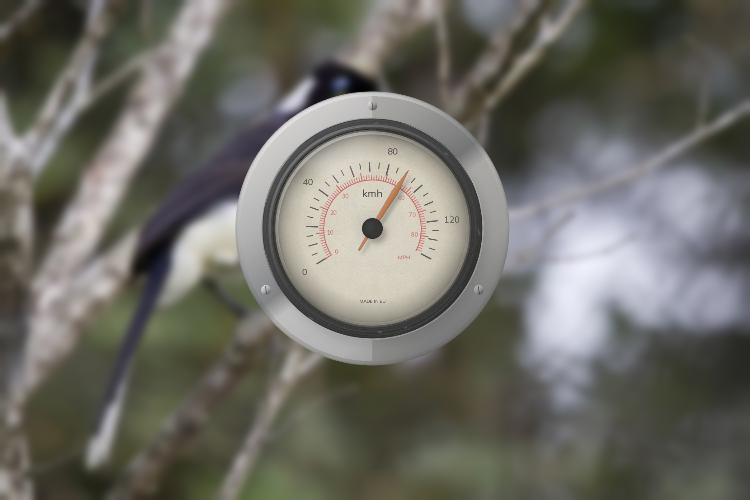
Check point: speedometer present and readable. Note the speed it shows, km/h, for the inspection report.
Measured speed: 90 km/h
